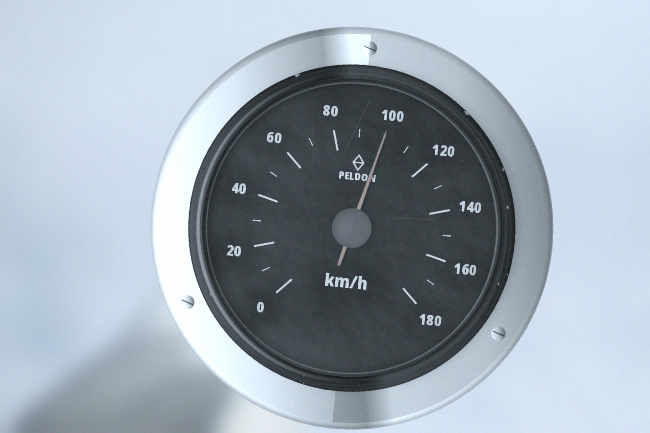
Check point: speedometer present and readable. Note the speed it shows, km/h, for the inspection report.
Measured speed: 100 km/h
